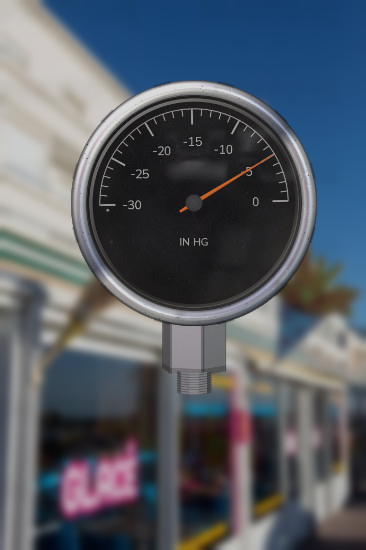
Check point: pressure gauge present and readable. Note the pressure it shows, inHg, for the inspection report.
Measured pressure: -5 inHg
